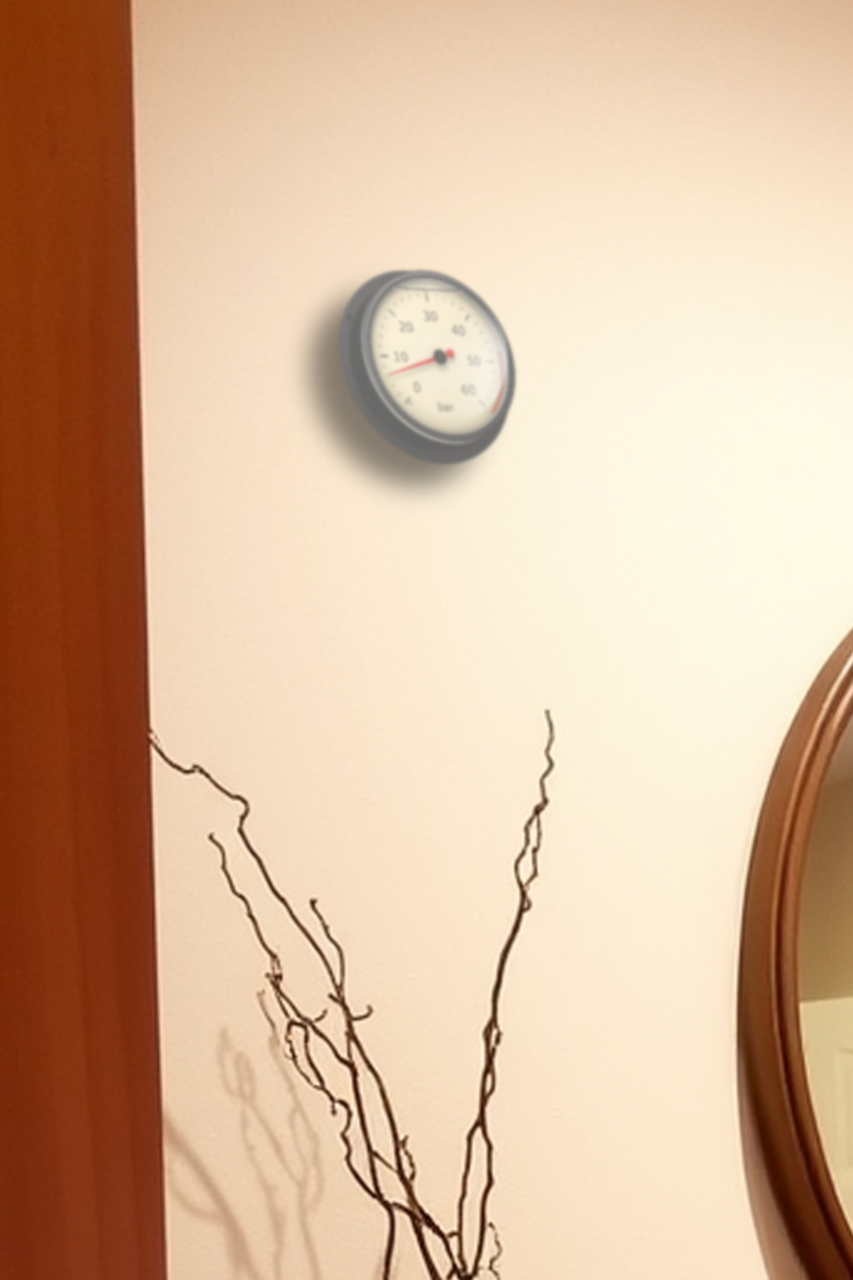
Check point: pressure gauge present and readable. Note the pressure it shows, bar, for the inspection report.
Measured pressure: 6 bar
